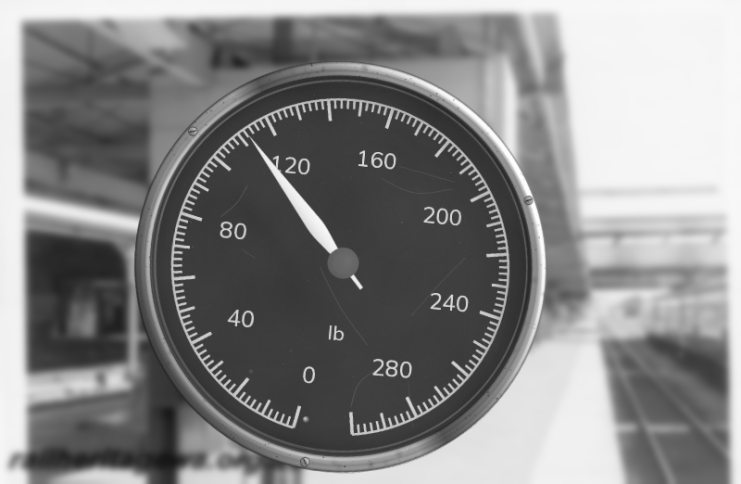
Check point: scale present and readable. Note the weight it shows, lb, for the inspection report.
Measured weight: 112 lb
